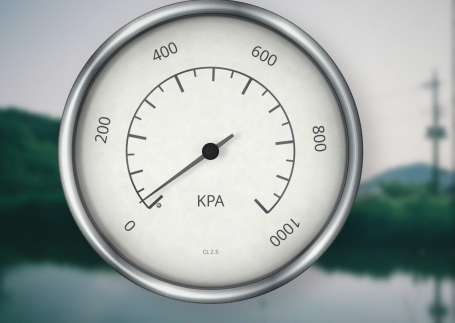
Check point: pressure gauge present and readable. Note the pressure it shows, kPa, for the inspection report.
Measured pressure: 25 kPa
